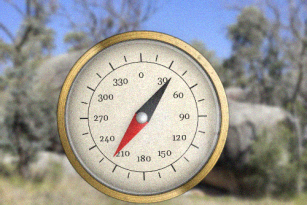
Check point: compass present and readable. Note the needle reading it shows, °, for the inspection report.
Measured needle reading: 217.5 °
